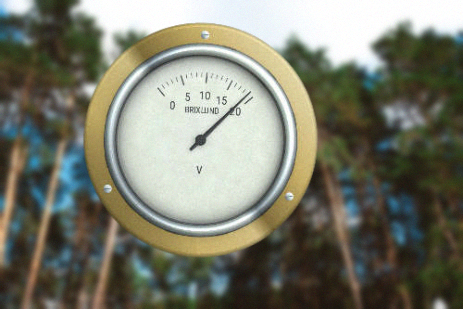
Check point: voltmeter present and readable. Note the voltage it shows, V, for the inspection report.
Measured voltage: 19 V
